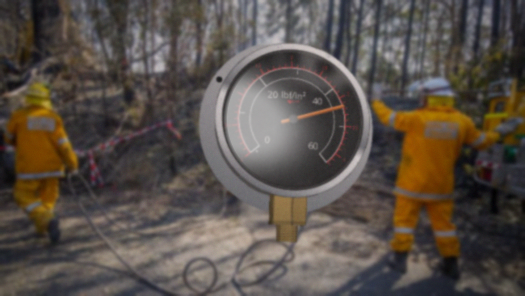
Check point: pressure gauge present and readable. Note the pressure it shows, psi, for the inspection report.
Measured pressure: 45 psi
